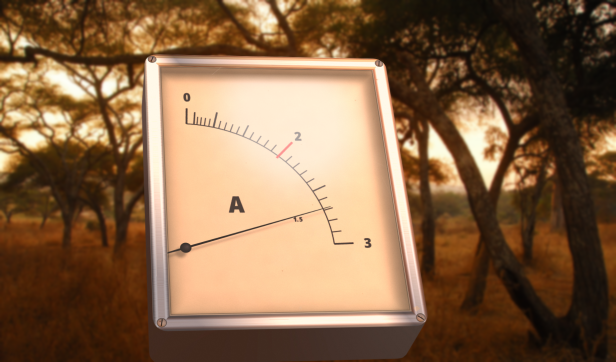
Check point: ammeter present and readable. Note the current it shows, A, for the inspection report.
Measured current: 2.7 A
